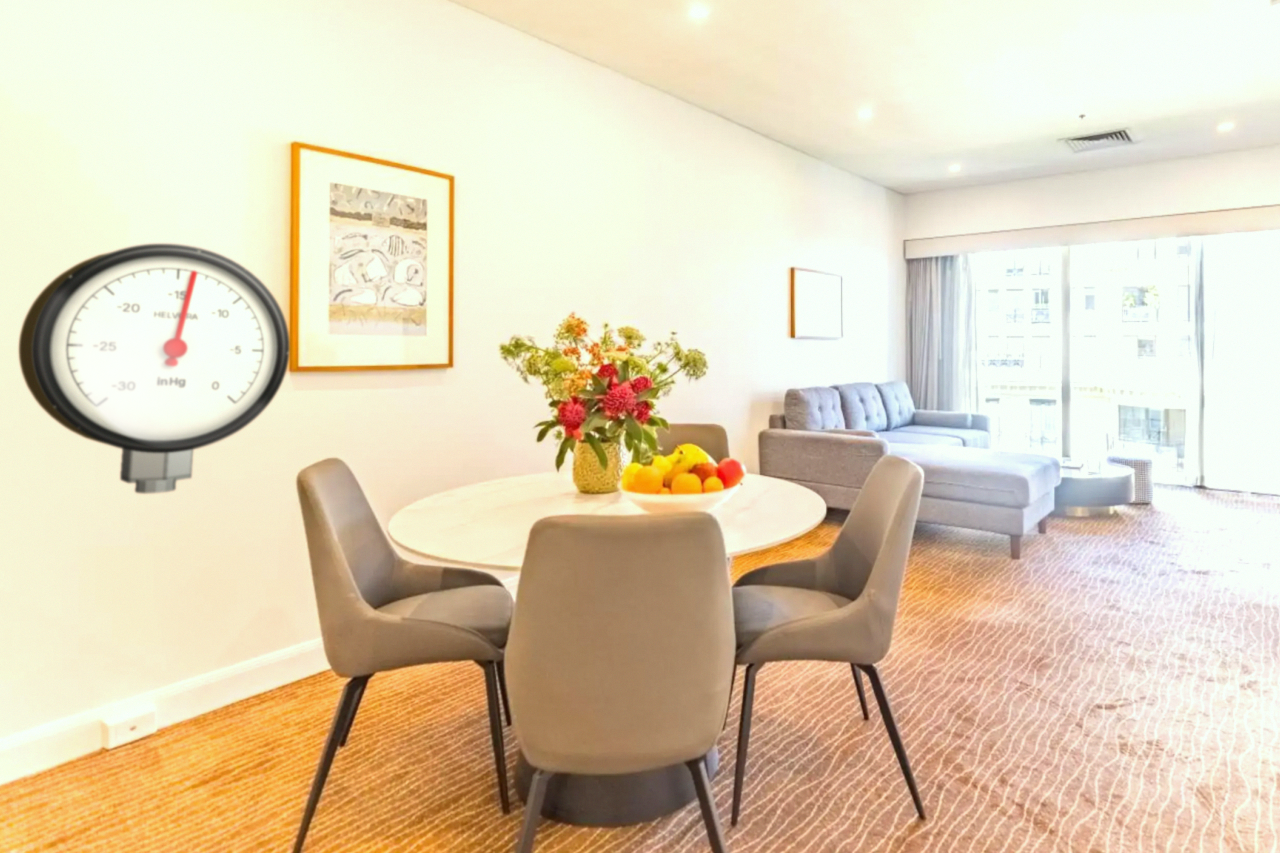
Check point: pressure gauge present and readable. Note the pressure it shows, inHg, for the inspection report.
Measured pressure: -14 inHg
